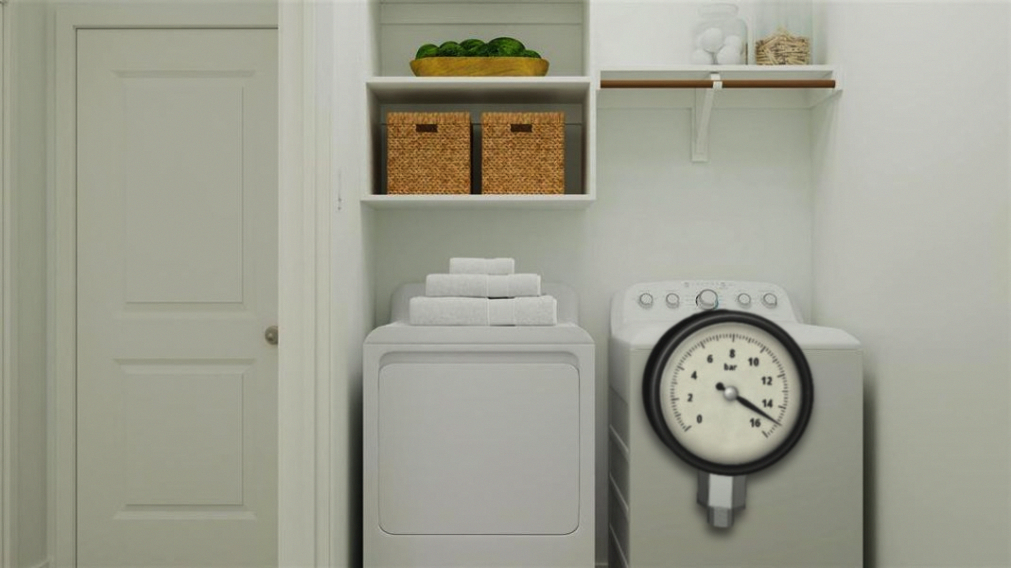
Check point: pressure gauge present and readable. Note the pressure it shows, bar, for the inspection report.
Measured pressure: 15 bar
